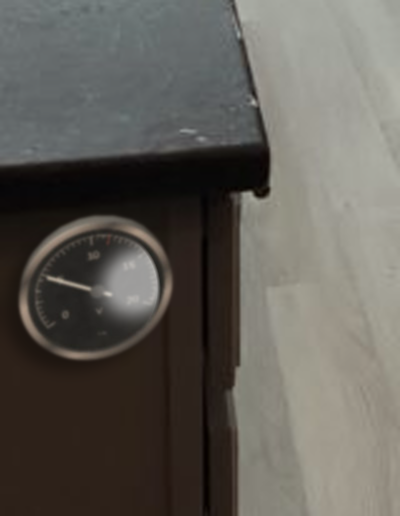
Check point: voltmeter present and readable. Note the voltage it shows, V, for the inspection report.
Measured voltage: 5 V
